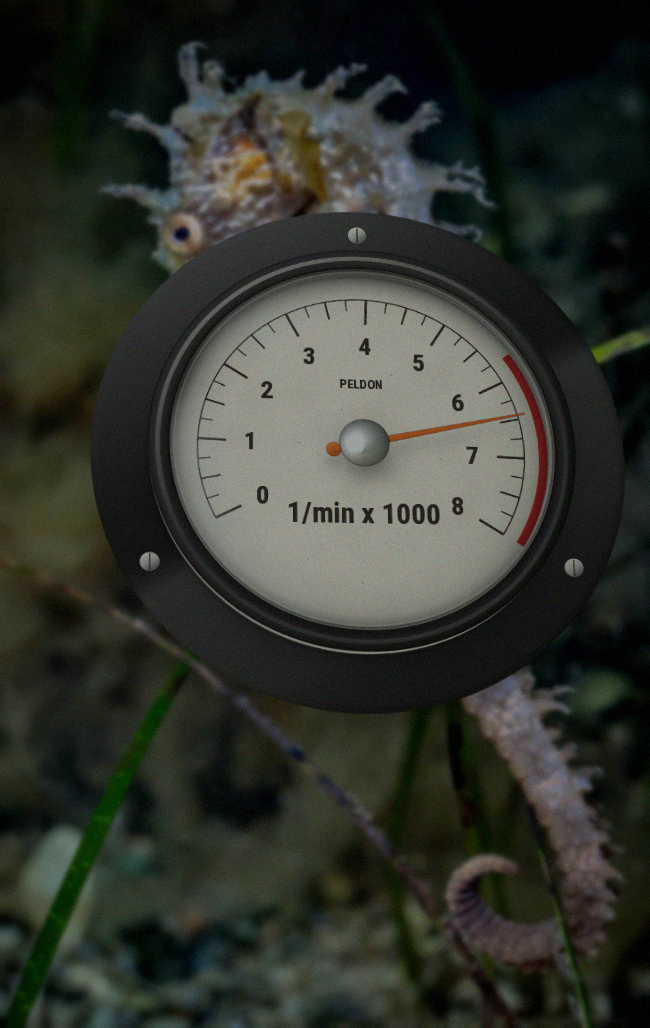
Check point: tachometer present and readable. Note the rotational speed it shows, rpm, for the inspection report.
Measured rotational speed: 6500 rpm
